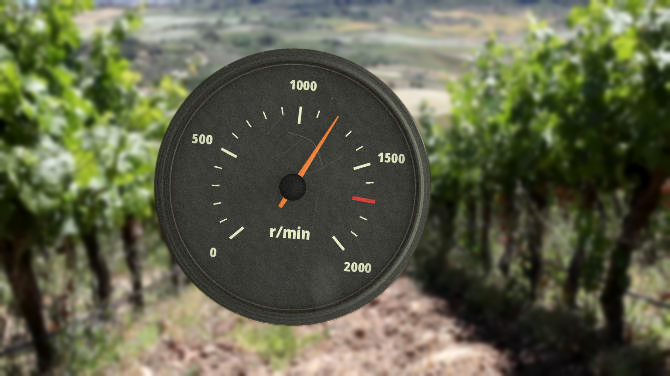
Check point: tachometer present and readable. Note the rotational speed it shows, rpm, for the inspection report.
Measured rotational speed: 1200 rpm
